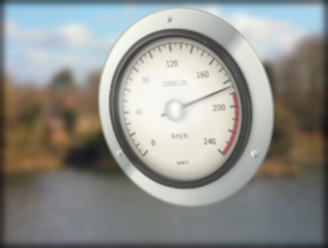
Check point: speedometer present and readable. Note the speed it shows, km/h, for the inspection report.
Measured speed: 185 km/h
